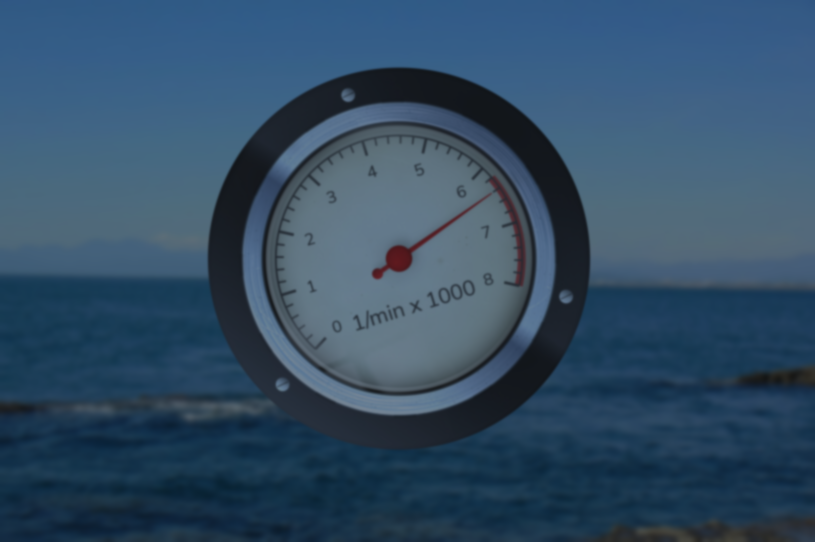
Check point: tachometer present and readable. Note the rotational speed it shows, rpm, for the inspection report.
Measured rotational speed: 6400 rpm
